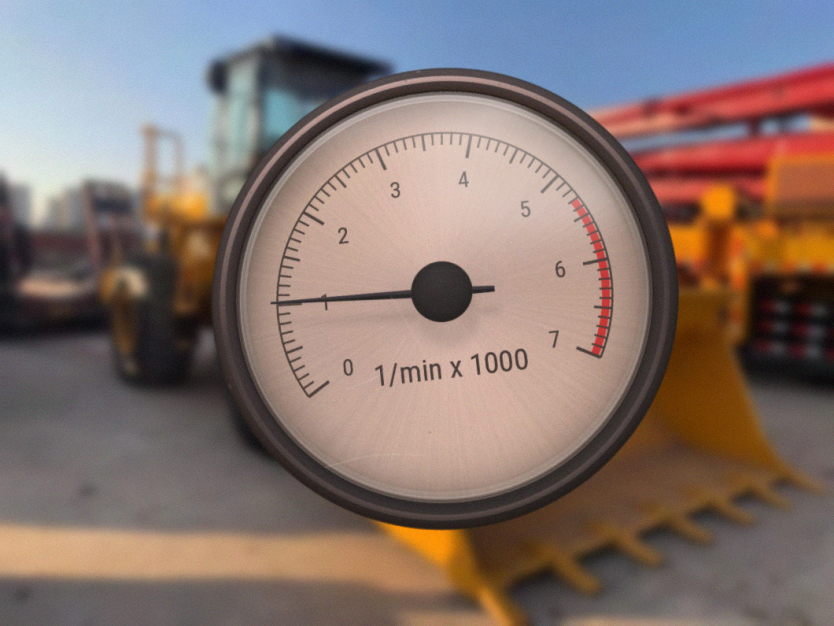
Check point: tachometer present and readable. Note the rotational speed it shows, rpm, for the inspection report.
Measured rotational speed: 1000 rpm
